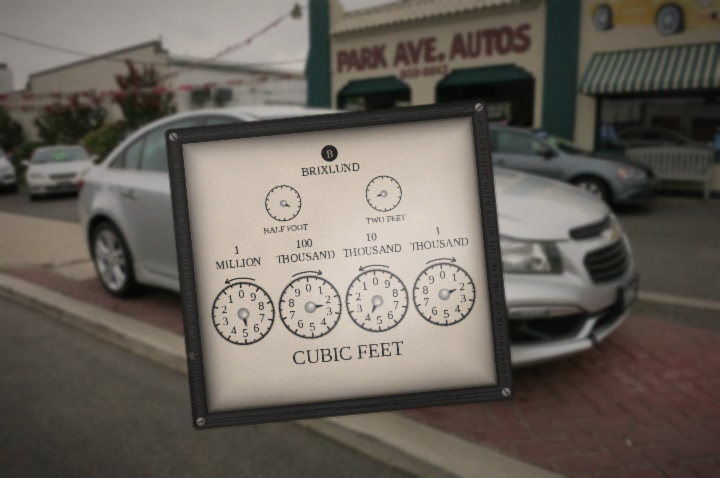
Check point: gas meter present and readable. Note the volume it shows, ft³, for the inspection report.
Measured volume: 524200 ft³
